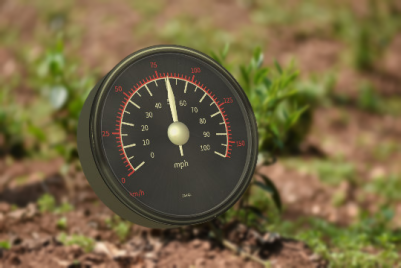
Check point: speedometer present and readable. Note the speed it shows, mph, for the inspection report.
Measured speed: 50 mph
